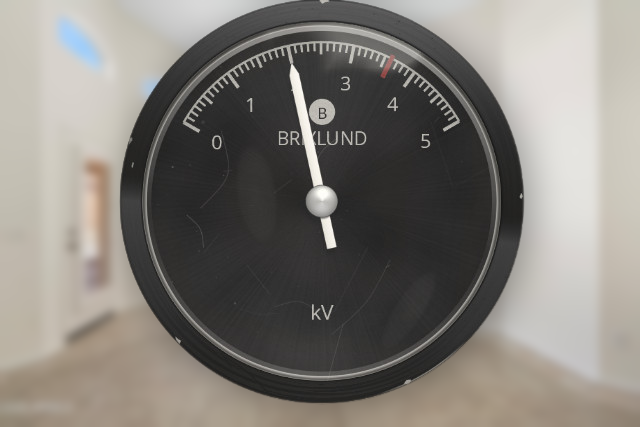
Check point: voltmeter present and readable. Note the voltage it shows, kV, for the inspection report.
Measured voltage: 2 kV
